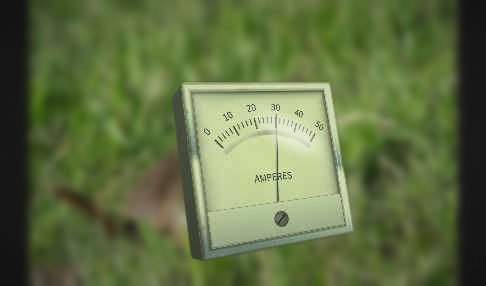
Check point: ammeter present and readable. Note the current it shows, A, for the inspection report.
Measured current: 30 A
